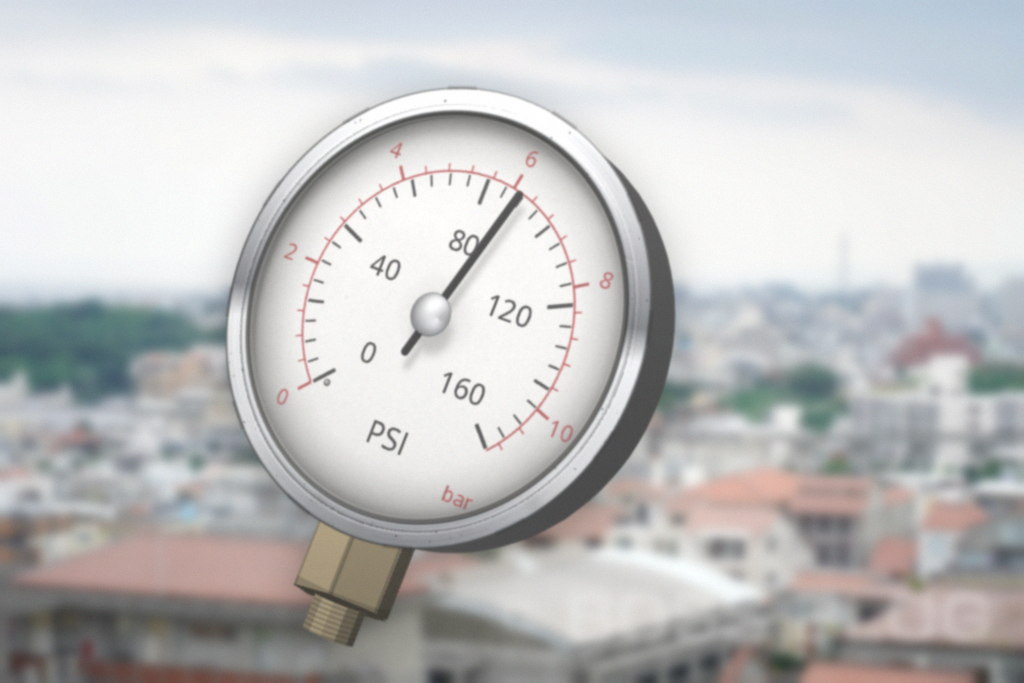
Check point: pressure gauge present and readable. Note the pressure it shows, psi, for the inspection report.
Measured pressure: 90 psi
